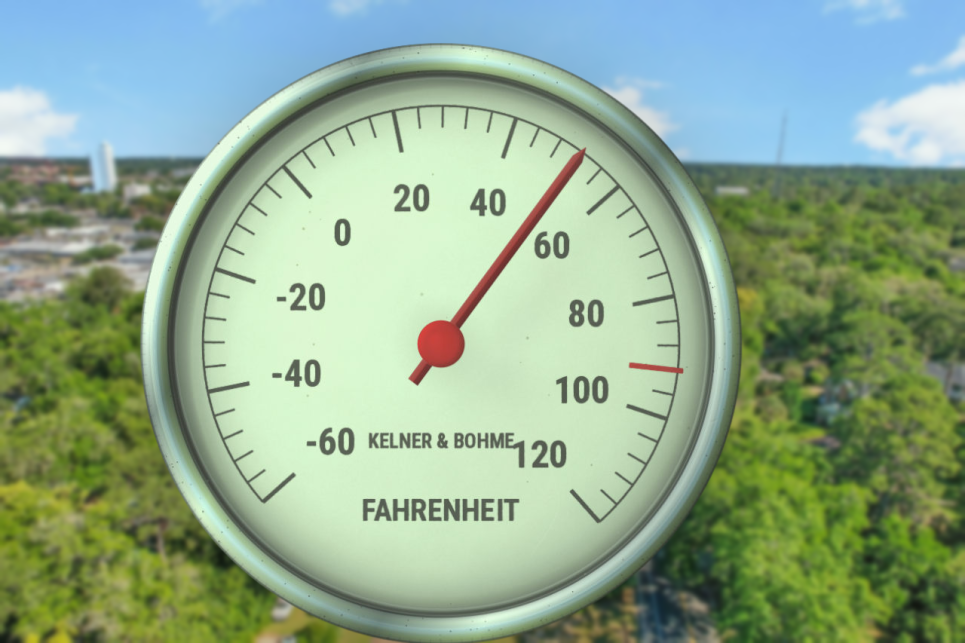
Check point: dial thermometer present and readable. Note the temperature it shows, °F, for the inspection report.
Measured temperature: 52 °F
